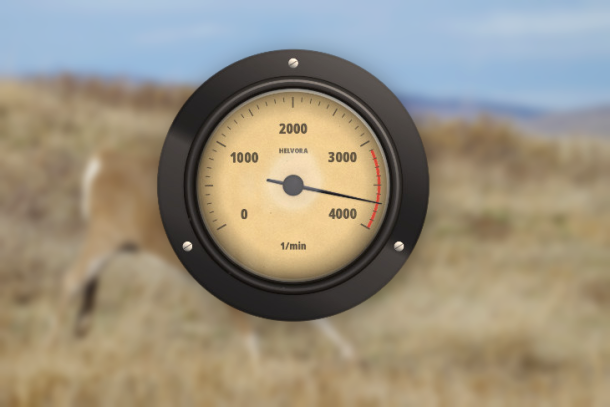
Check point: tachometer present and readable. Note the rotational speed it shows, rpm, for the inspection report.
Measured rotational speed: 3700 rpm
